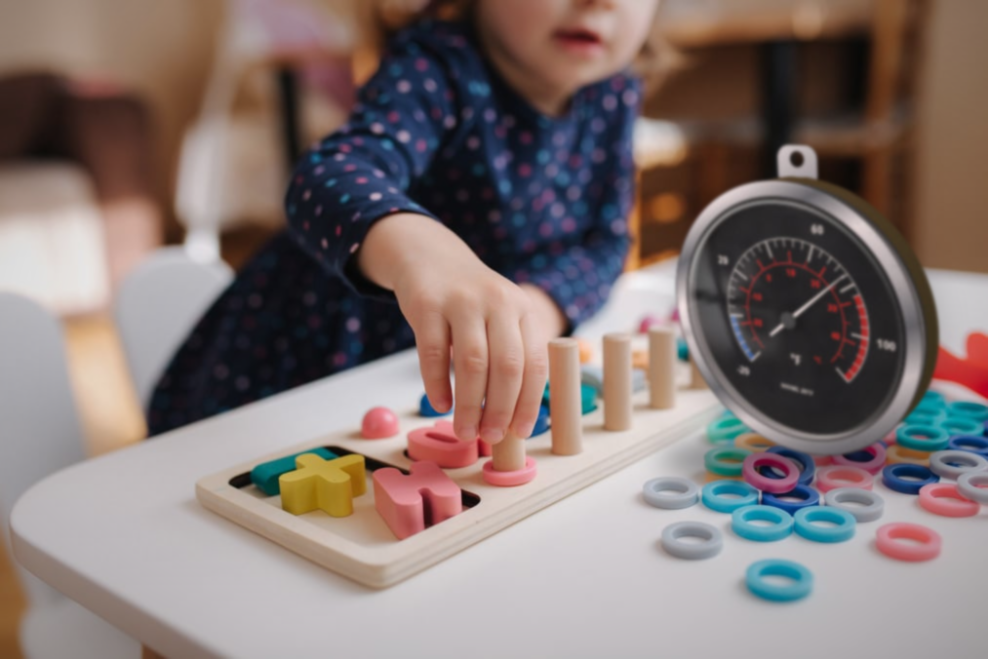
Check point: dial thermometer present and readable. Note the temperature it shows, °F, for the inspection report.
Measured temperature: 76 °F
